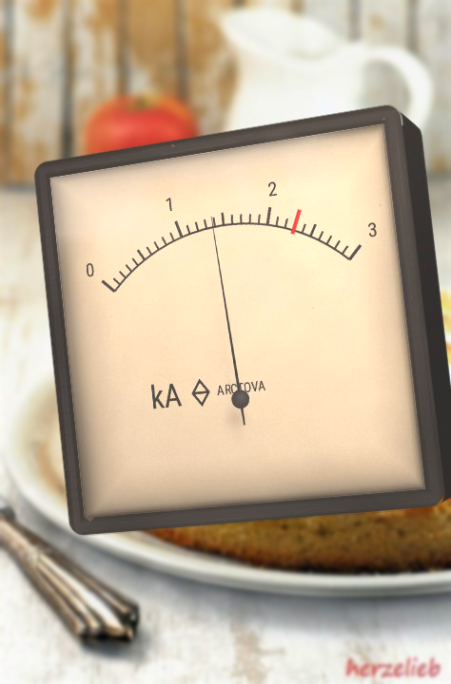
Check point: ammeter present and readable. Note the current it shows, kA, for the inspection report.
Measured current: 1.4 kA
